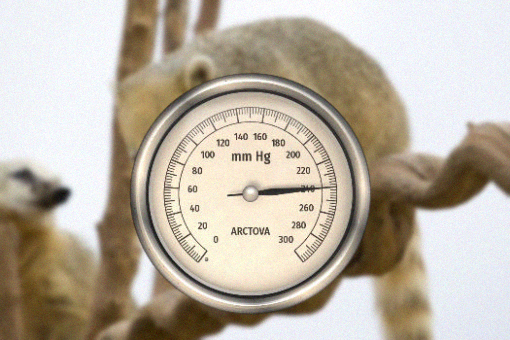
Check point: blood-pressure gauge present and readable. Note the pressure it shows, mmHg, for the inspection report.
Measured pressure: 240 mmHg
